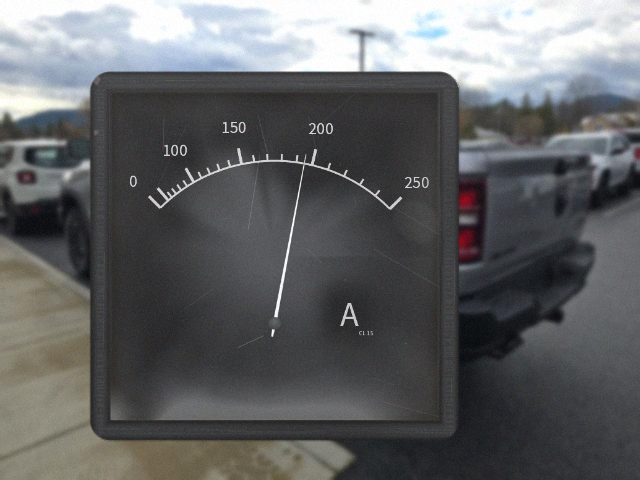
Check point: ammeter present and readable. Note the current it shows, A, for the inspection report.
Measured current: 195 A
